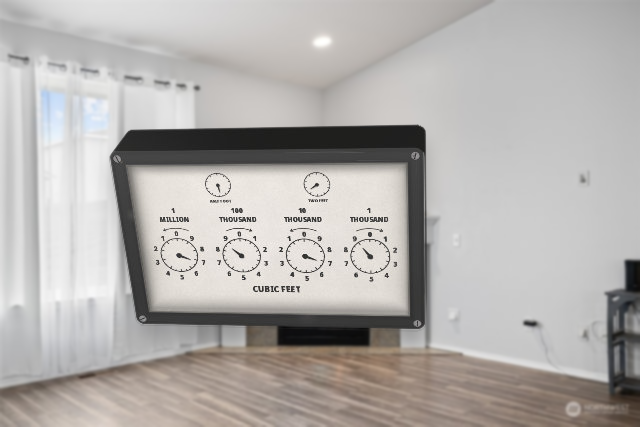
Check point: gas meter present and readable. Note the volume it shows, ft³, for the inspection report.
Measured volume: 686900 ft³
